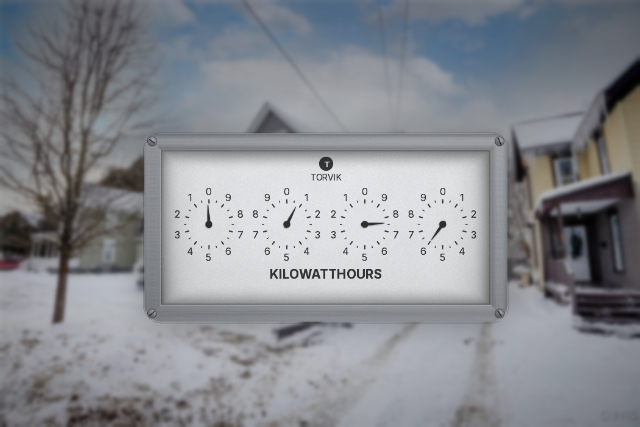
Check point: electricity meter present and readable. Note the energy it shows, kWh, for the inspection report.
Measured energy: 76 kWh
